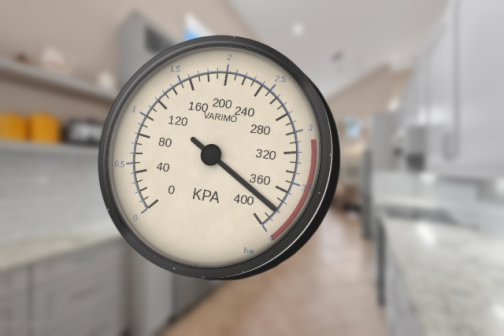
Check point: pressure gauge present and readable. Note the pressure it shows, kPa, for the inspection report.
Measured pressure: 380 kPa
